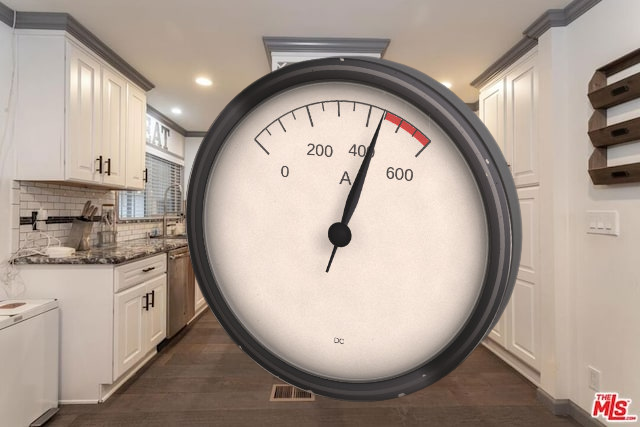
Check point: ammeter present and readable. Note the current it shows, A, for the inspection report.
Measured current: 450 A
